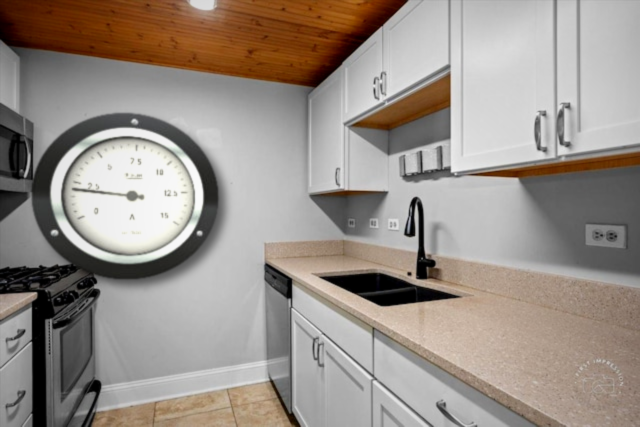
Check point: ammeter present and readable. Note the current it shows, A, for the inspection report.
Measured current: 2 A
